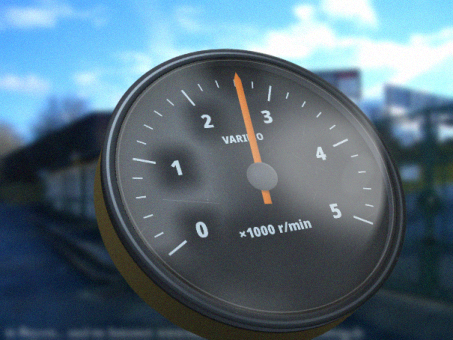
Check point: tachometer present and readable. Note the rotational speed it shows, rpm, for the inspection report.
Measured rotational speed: 2600 rpm
